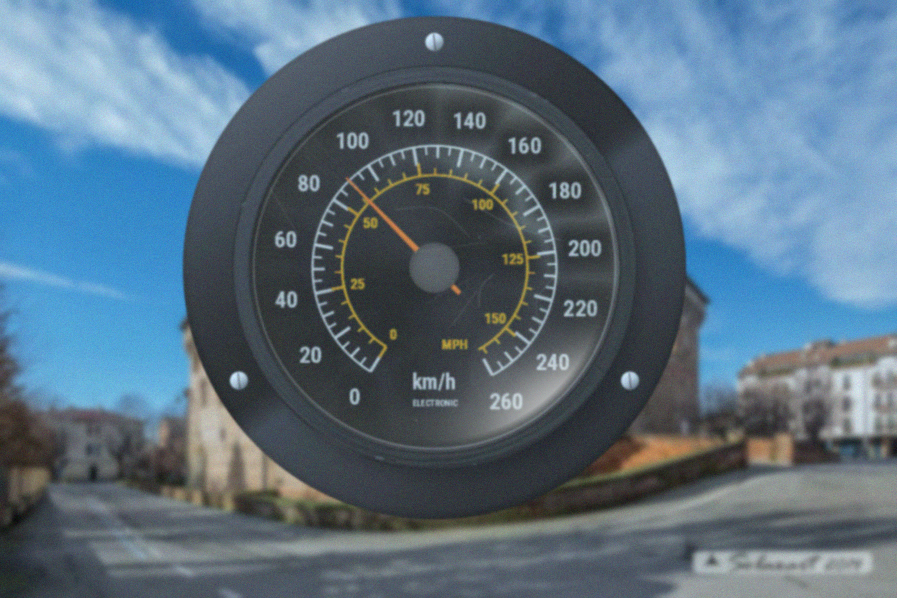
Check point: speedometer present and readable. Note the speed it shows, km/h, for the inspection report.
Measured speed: 90 km/h
